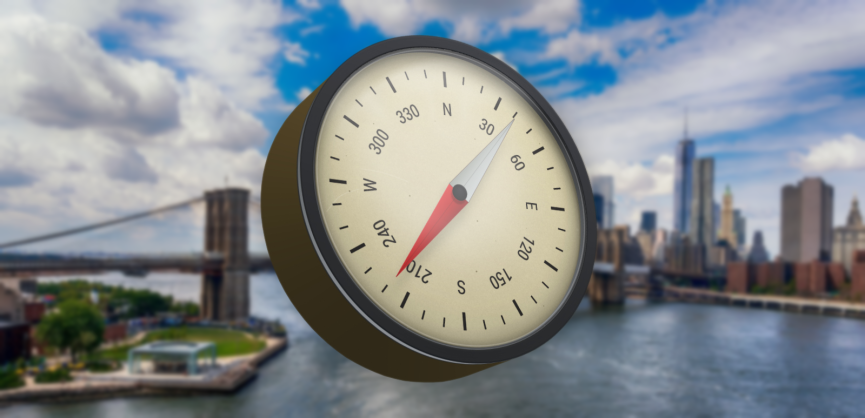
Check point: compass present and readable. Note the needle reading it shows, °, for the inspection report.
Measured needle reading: 220 °
